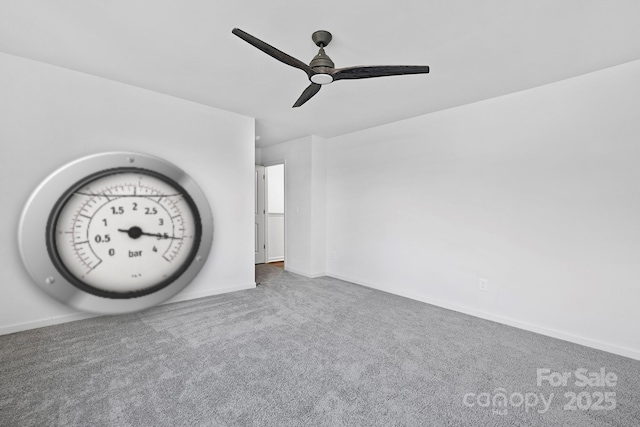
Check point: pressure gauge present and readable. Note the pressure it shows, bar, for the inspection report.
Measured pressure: 3.5 bar
